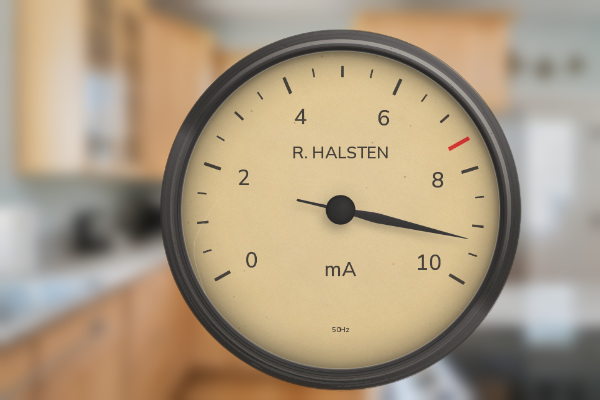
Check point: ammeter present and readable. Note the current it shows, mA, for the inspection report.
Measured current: 9.25 mA
